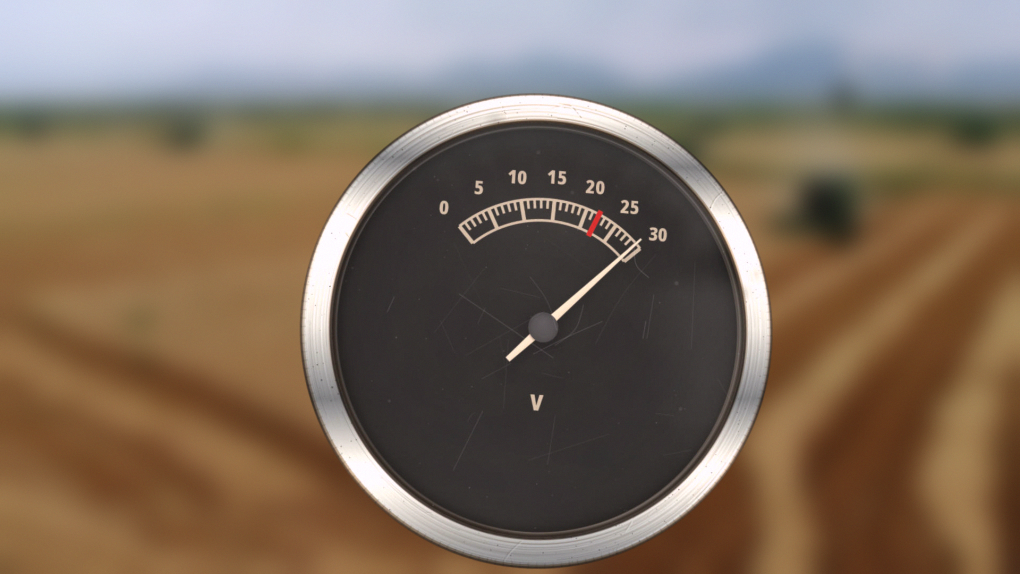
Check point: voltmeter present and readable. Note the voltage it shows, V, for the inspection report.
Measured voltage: 29 V
